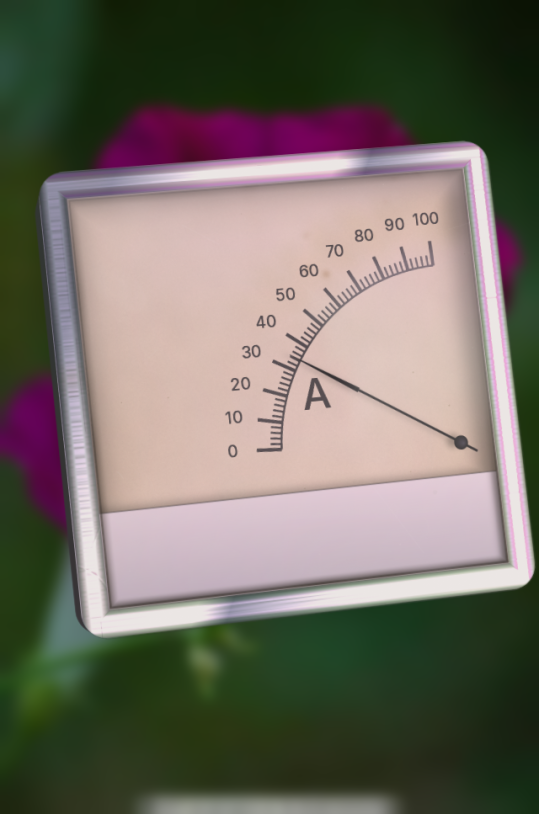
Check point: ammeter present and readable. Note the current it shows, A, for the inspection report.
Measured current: 34 A
